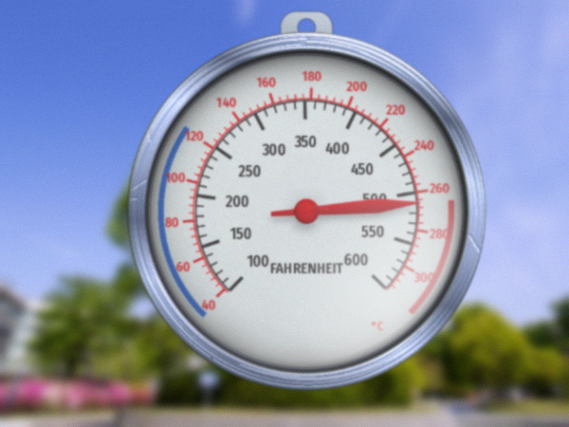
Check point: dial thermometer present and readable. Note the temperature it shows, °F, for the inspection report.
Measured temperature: 510 °F
